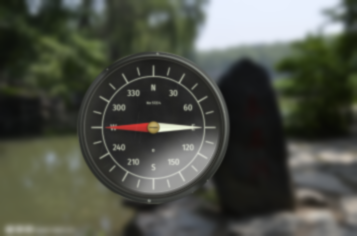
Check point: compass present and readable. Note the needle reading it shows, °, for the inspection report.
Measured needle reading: 270 °
